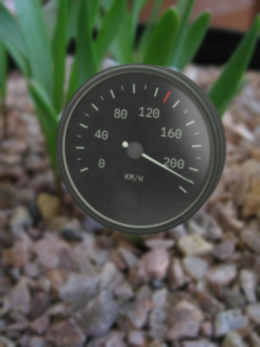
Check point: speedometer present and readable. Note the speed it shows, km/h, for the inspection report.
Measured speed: 210 km/h
